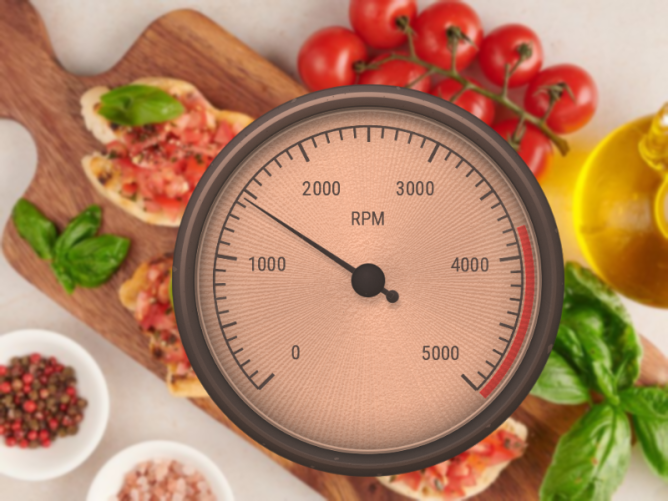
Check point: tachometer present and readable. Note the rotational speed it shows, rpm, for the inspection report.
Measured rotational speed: 1450 rpm
